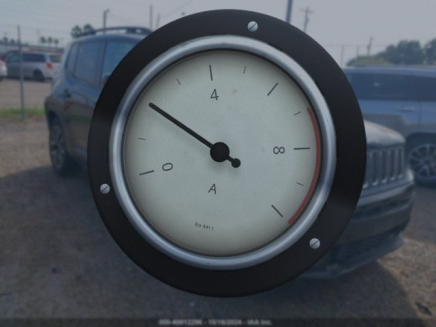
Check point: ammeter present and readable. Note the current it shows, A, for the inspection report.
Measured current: 2 A
